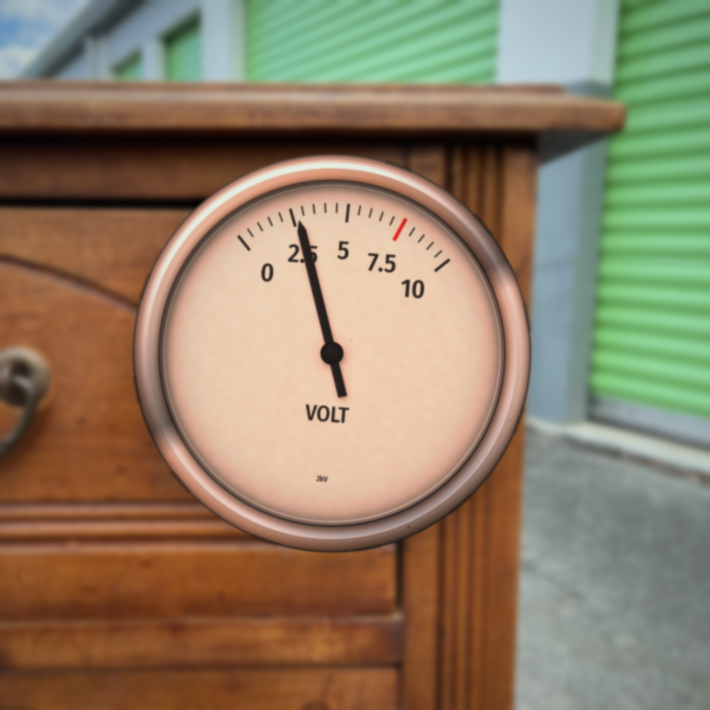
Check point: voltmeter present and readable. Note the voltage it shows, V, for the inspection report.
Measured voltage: 2.75 V
